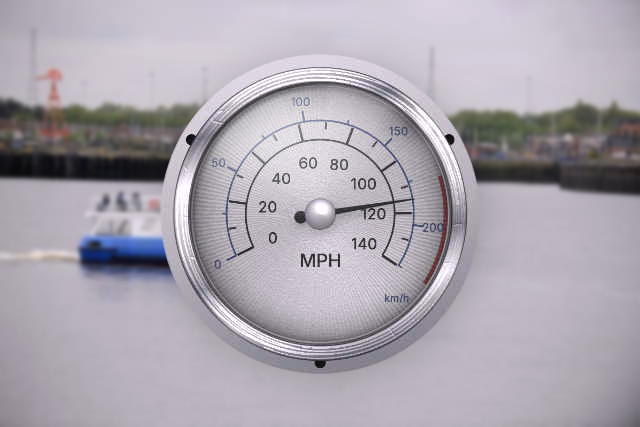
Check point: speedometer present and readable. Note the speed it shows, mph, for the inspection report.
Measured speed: 115 mph
